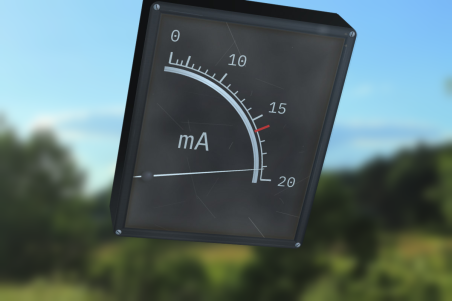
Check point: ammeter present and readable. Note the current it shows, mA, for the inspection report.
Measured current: 19 mA
